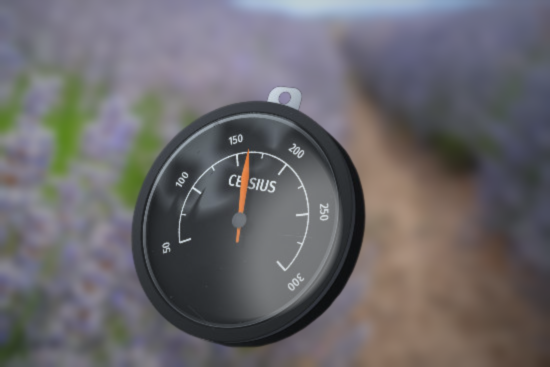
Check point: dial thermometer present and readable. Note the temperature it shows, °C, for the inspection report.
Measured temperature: 162.5 °C
